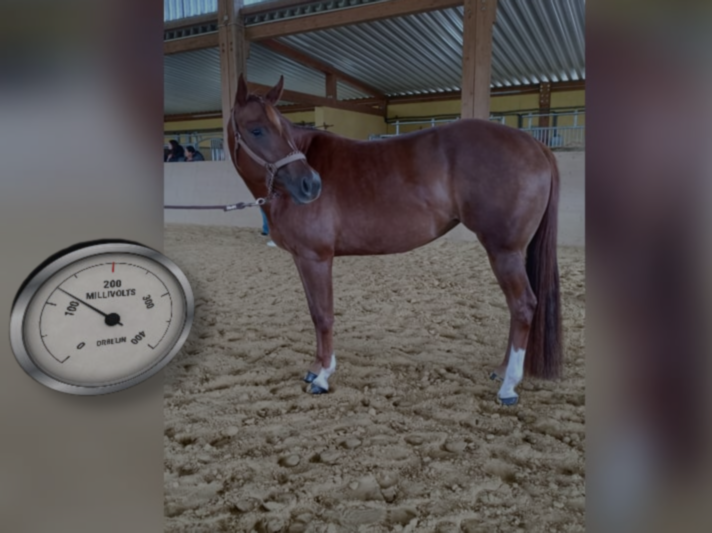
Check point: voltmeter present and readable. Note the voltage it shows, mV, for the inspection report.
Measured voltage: 125 mV
